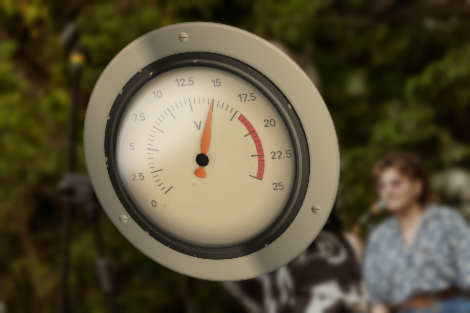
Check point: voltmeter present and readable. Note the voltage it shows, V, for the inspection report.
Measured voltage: 15 V
